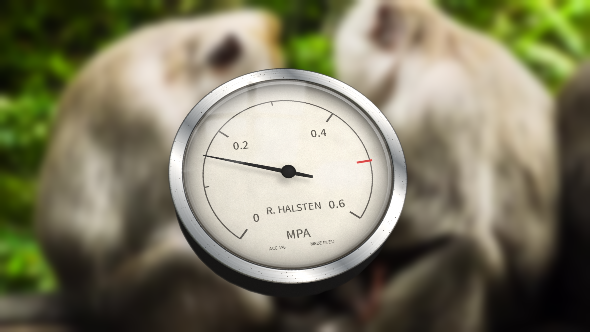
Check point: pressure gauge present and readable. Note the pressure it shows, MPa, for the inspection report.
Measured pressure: 0.15 MPa
